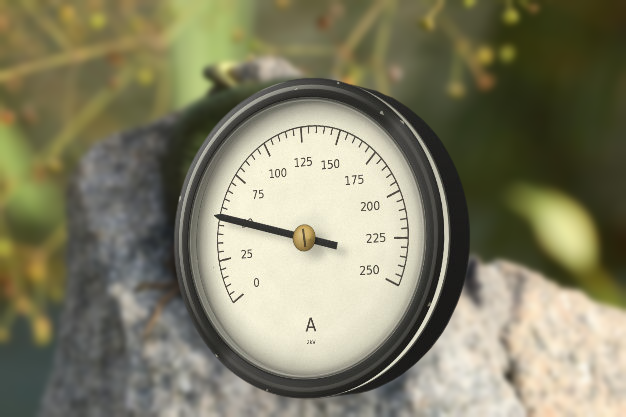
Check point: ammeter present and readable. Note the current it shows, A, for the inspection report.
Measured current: 50 A
